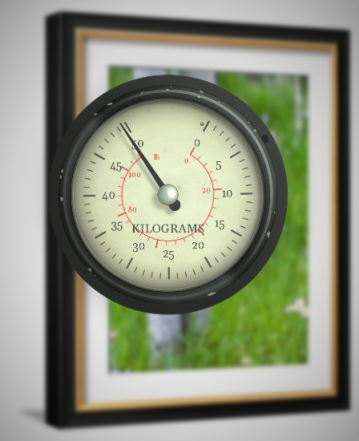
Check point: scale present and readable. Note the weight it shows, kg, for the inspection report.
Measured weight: 49.5 kg
